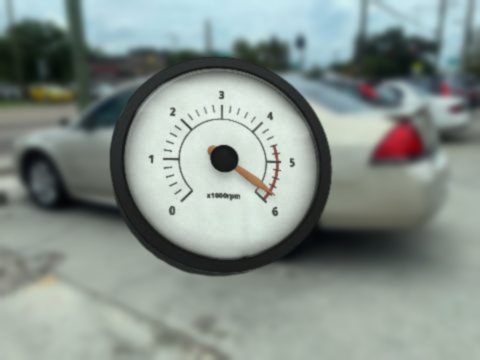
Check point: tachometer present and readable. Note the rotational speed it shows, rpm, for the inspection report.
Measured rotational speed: 5800 rpm
